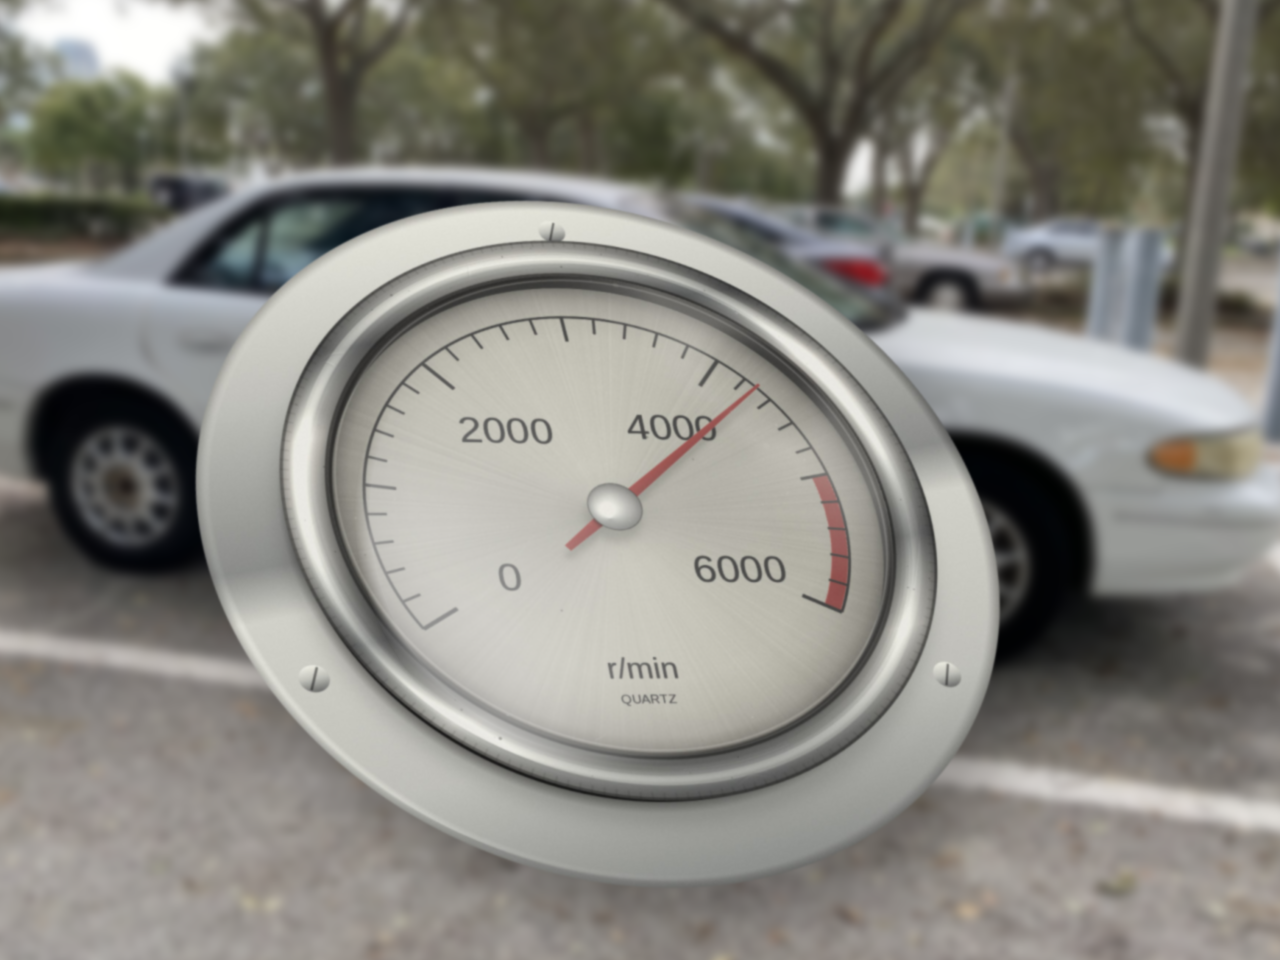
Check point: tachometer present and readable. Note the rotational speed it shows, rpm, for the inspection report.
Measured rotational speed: 4300 rpm
